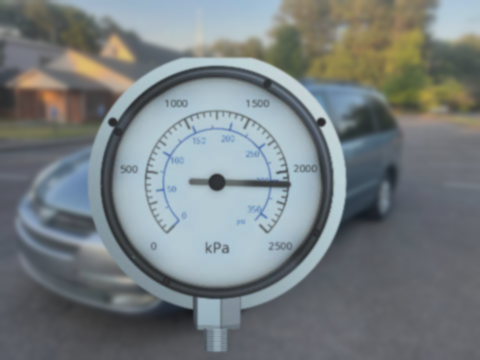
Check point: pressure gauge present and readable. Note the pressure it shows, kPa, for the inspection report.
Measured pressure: 2100 kPa
